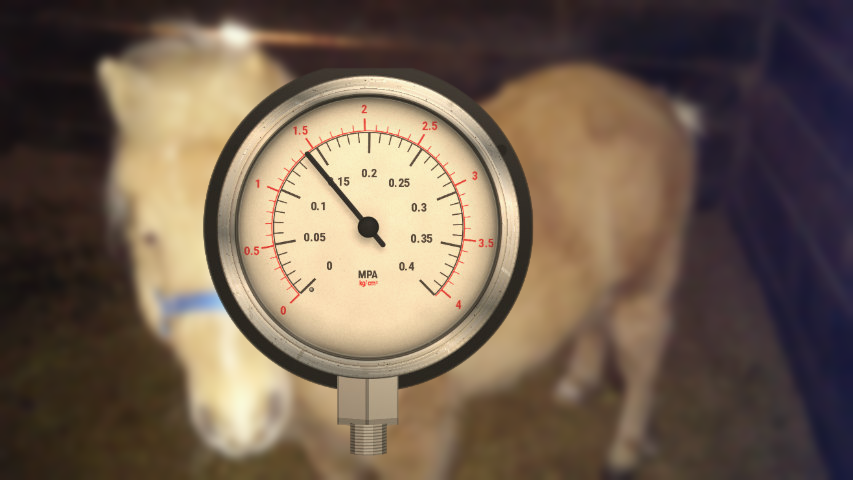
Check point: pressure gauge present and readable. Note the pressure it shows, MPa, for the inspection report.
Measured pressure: 0.14 MPa
